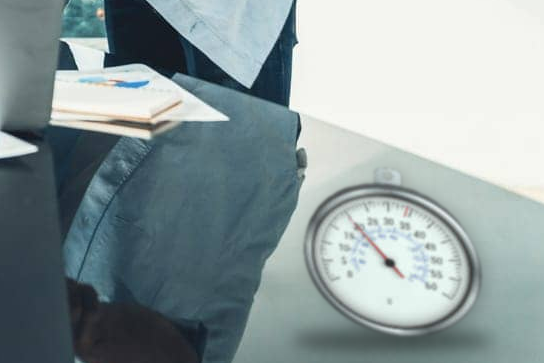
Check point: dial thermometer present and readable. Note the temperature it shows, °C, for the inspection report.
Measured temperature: 20 °C
